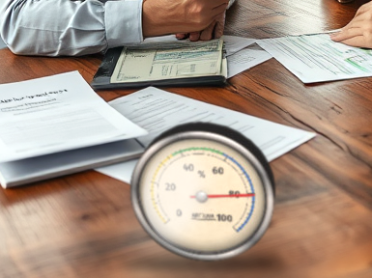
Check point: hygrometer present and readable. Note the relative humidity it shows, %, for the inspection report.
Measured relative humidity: 80 %
